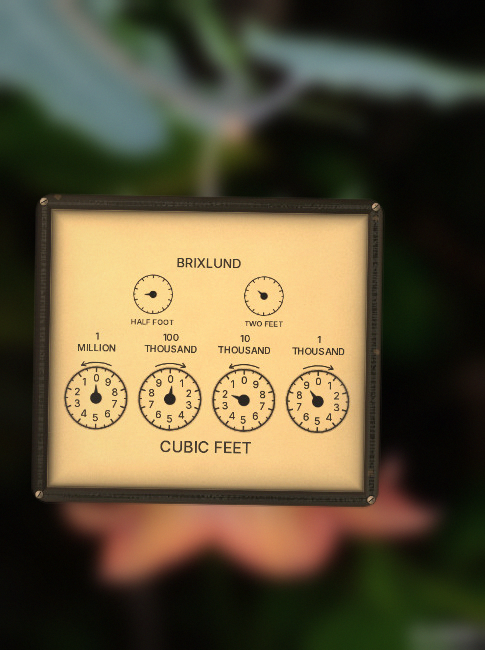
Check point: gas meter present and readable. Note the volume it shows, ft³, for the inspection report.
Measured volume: 1900 ft³
